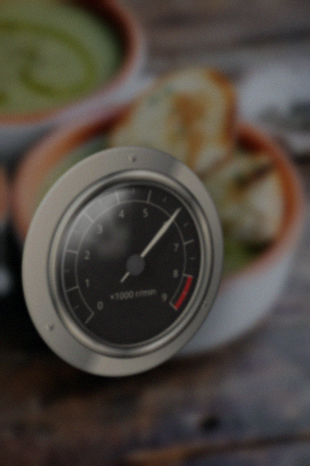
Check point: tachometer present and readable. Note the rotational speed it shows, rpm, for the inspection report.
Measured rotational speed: 6000 rpm
